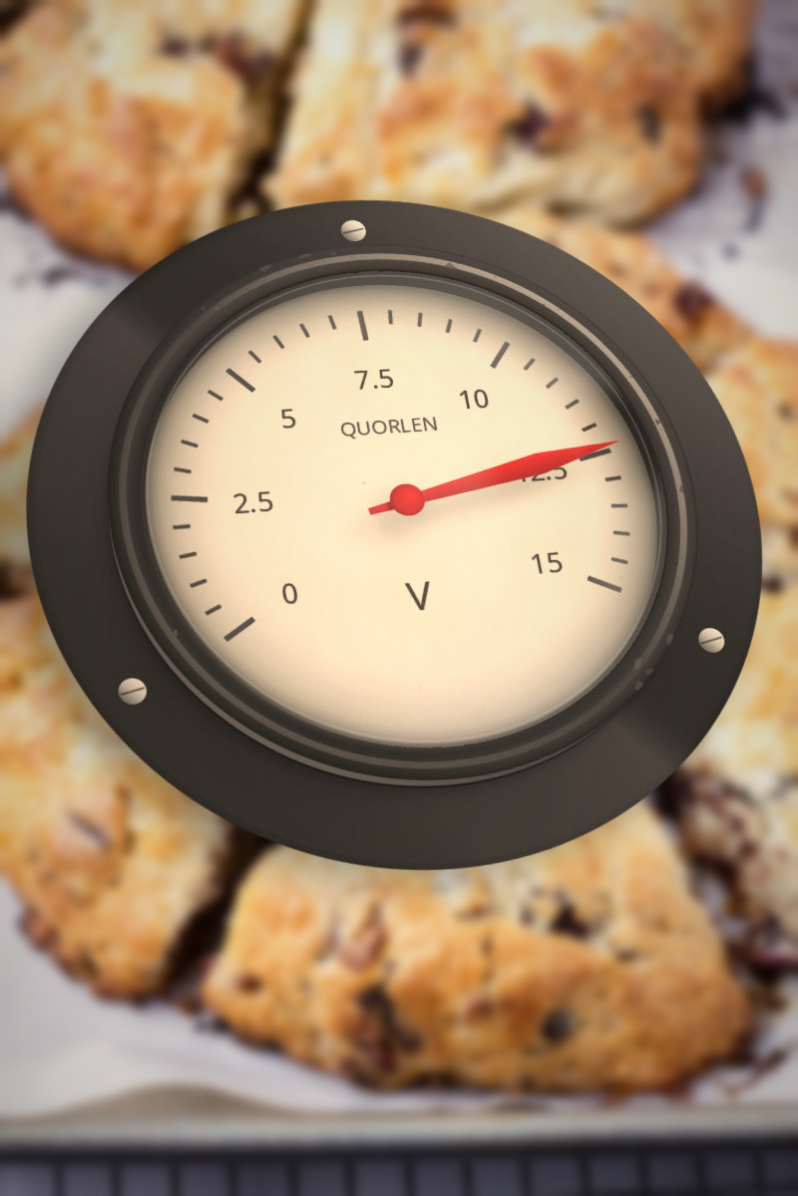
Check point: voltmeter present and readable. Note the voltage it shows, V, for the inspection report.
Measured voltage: 12.5 V
